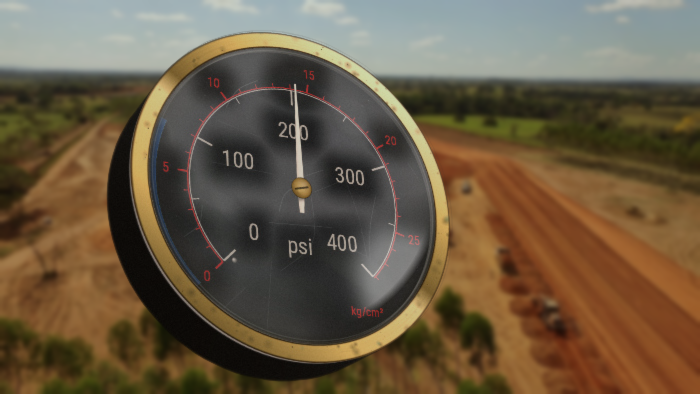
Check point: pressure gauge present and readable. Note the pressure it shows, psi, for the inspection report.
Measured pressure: 200 psi
